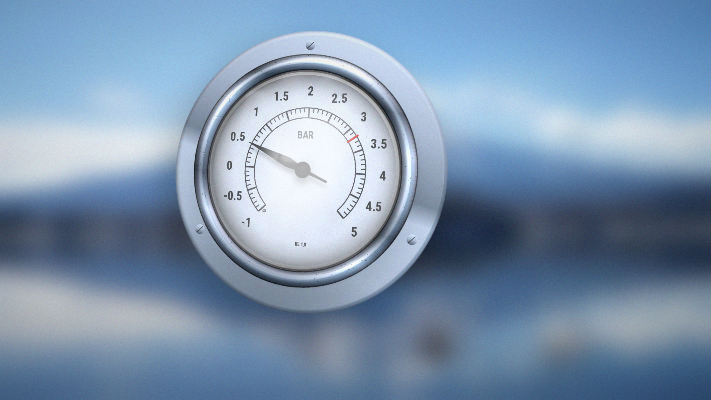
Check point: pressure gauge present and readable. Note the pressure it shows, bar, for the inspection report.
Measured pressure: 0.5 bar
